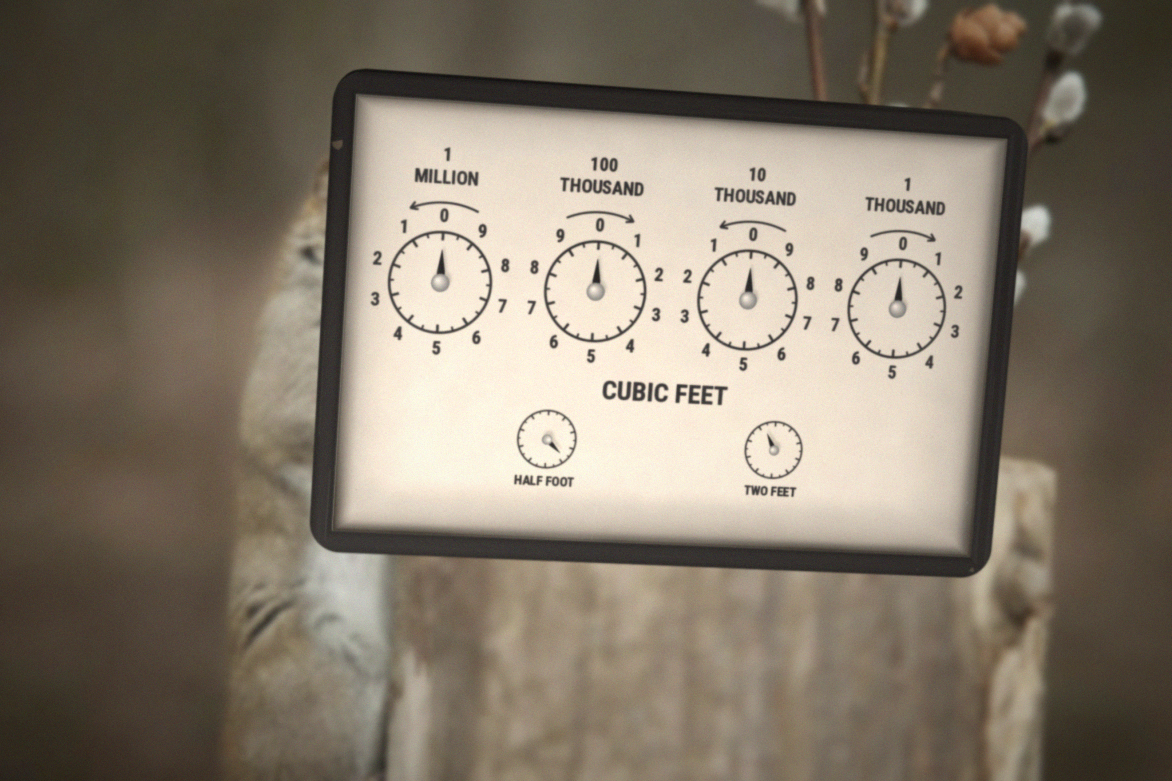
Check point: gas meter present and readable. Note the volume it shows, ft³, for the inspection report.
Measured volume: 0 ft³
